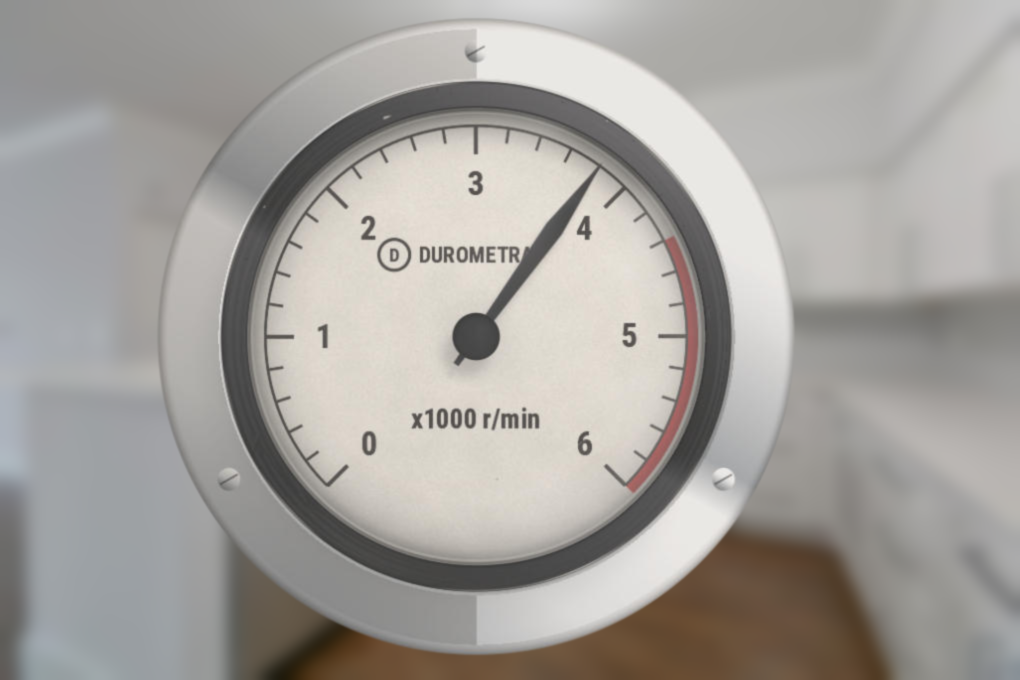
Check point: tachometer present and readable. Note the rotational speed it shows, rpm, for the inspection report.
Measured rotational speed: 3800 rpm
